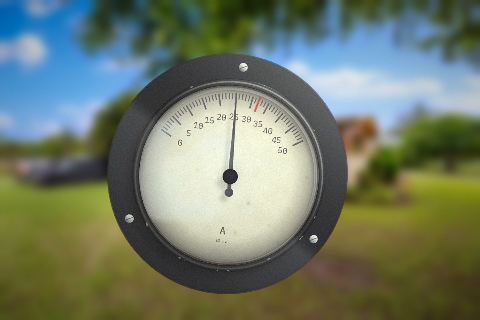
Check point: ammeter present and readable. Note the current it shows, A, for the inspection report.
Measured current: 25 A
